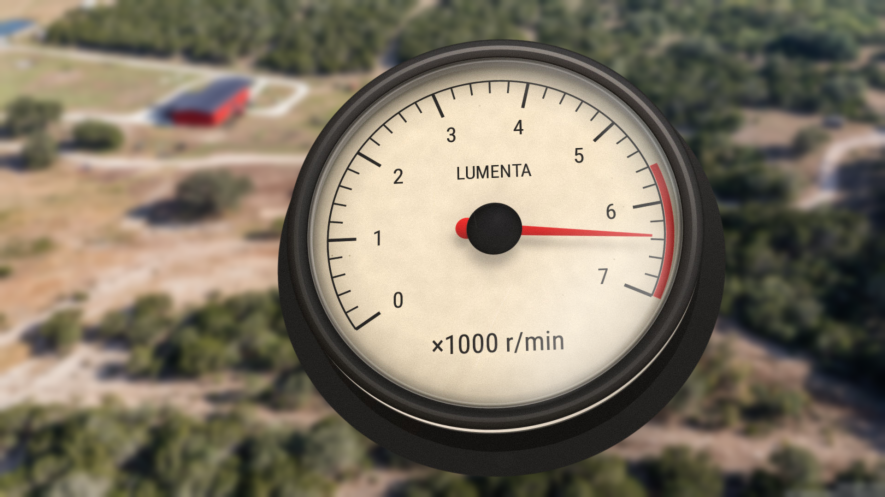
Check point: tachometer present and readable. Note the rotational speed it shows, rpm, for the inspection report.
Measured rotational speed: 6400 rpm
